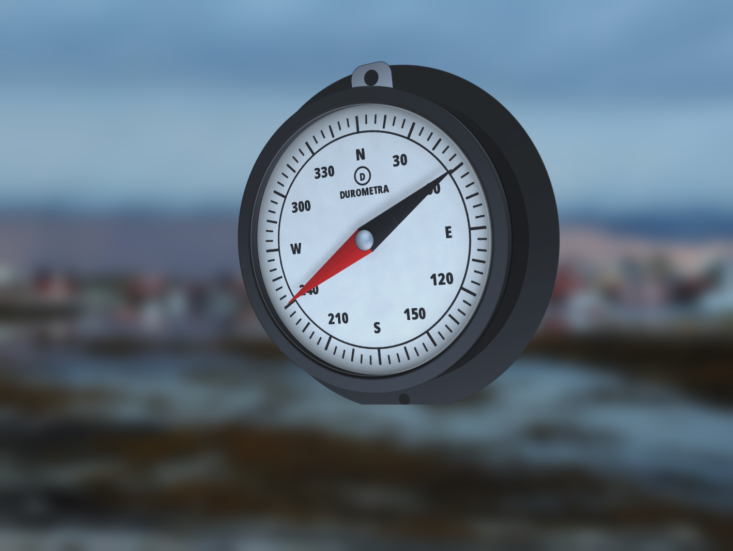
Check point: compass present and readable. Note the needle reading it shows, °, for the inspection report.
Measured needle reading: 240 °
